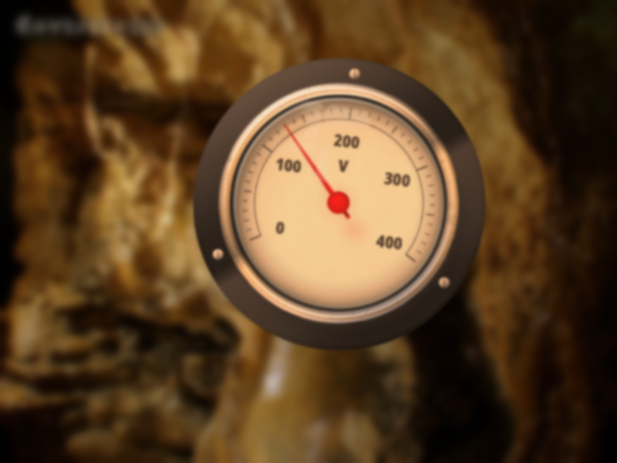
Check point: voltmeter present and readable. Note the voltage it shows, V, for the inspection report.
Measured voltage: 130 V
